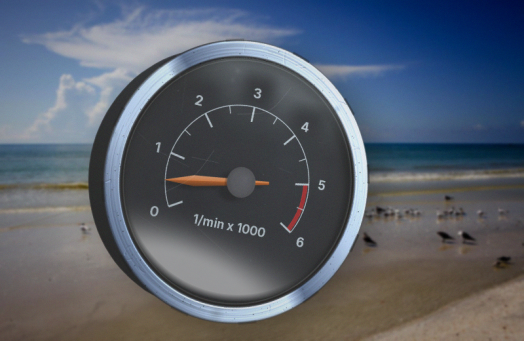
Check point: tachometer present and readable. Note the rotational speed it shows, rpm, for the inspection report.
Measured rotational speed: 500 rpm
